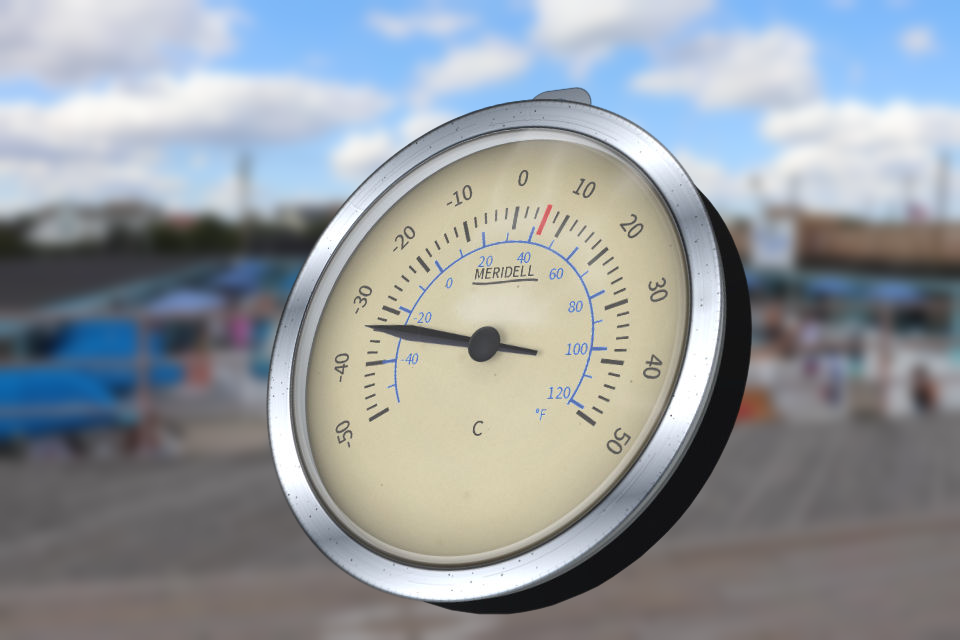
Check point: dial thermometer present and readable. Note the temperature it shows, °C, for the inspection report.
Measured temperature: -34 °C
